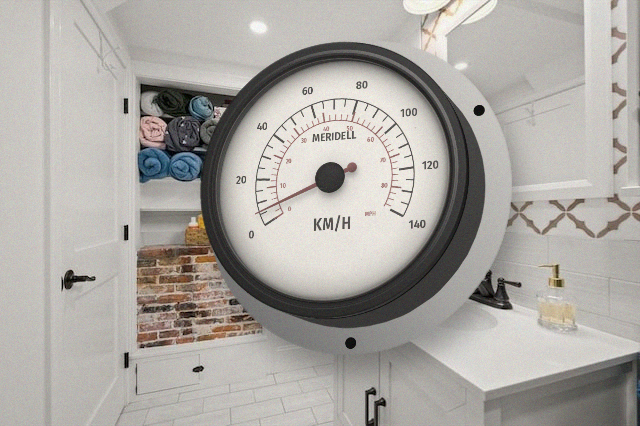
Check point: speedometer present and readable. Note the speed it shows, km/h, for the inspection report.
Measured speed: 5 km/h
